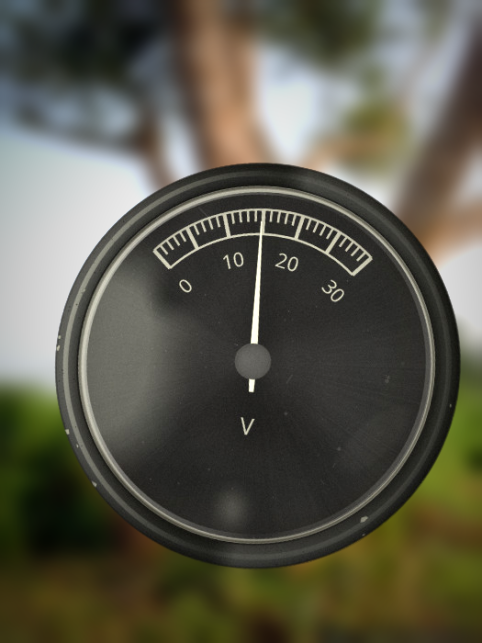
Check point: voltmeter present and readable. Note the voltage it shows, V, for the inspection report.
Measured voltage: 15 V
